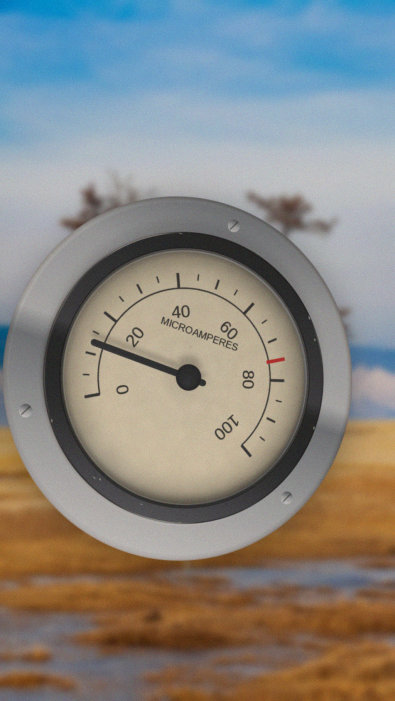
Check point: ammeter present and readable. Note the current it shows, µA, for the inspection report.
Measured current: 12.5 µA
